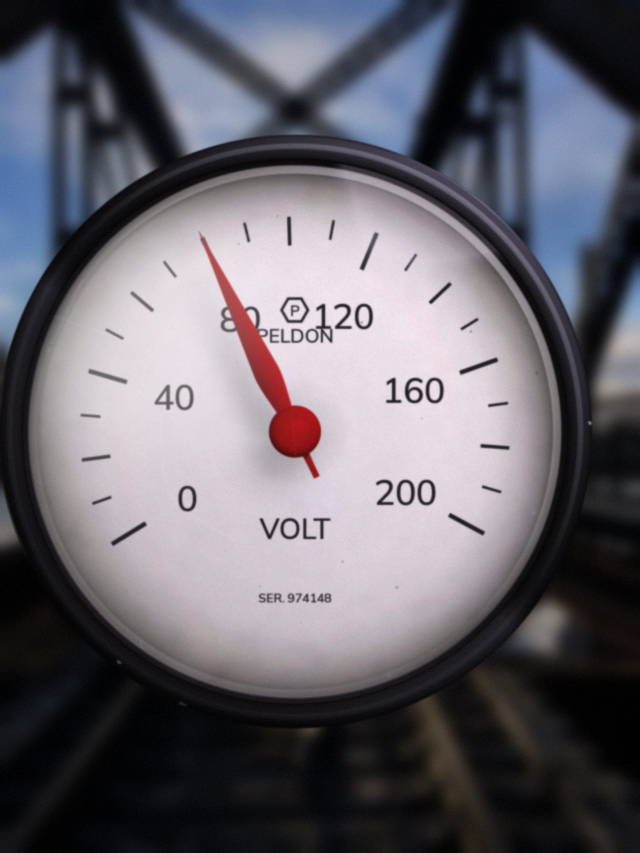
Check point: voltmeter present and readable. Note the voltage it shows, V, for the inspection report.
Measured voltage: 80 V
